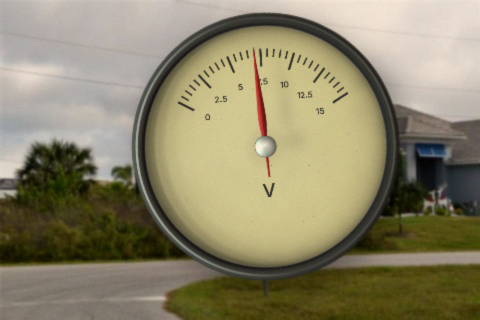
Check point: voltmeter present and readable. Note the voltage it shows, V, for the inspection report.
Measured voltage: 7 V
